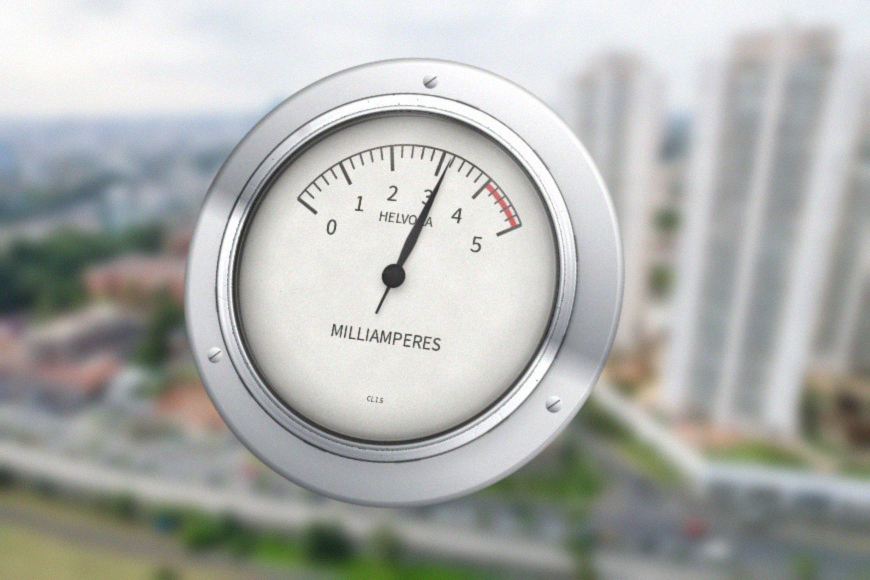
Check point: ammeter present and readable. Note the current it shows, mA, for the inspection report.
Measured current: 3.2 mA
